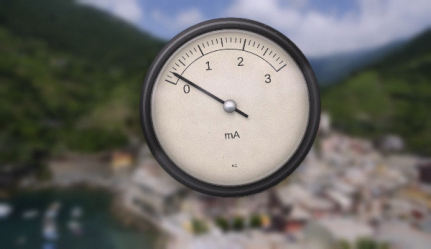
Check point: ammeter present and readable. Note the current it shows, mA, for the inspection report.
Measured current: 0.2 mA
